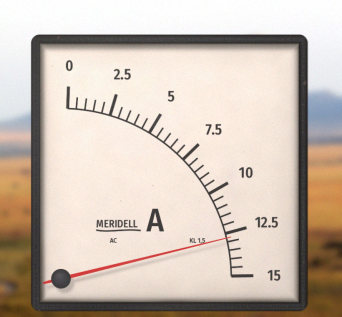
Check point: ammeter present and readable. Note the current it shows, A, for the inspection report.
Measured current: 12.75 A
